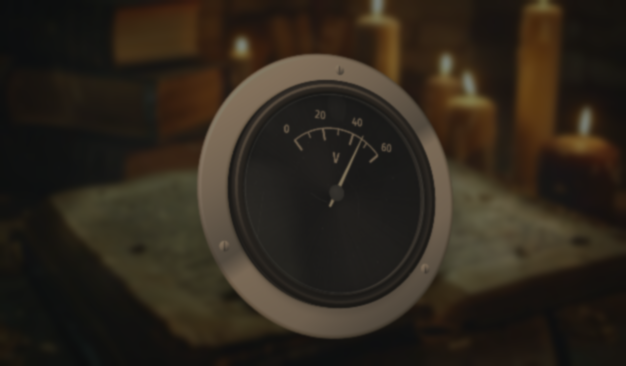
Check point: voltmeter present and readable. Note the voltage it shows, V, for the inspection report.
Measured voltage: 45 V
